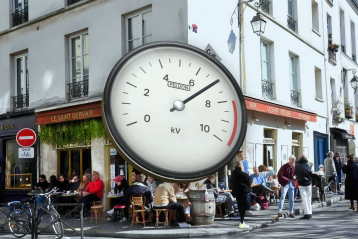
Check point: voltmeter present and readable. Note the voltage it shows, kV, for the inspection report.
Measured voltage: 7 kV
